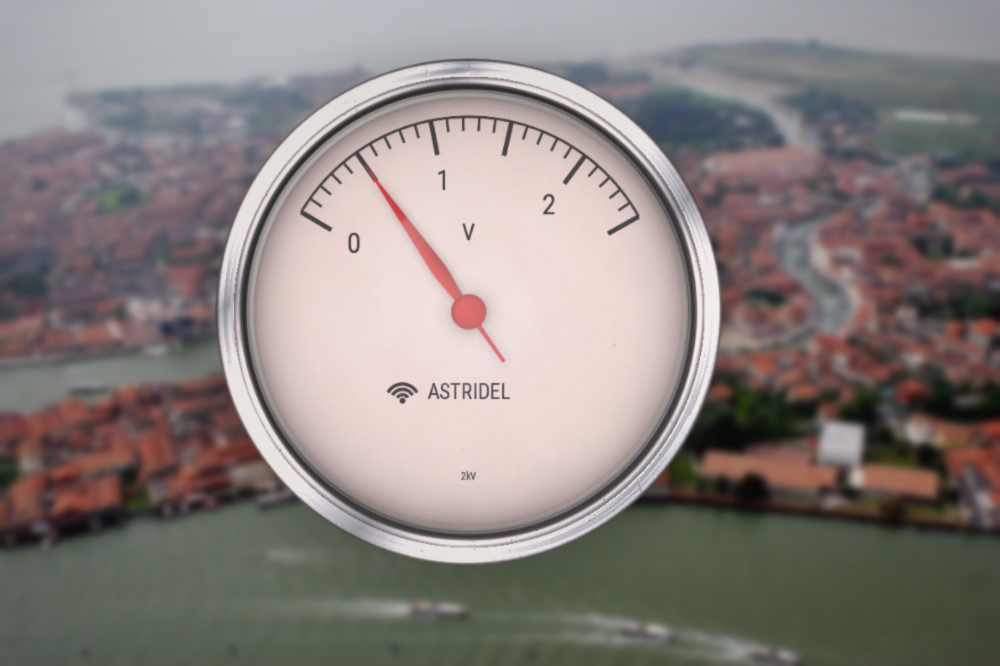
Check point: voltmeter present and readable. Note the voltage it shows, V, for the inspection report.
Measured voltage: 0.5 V
